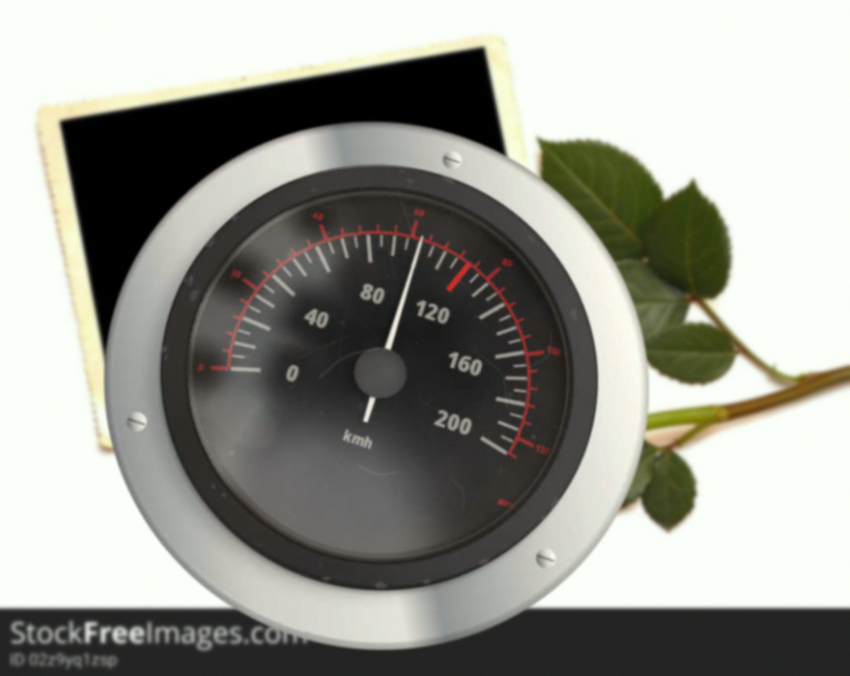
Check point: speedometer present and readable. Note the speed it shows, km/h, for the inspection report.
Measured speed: 100 km/h
